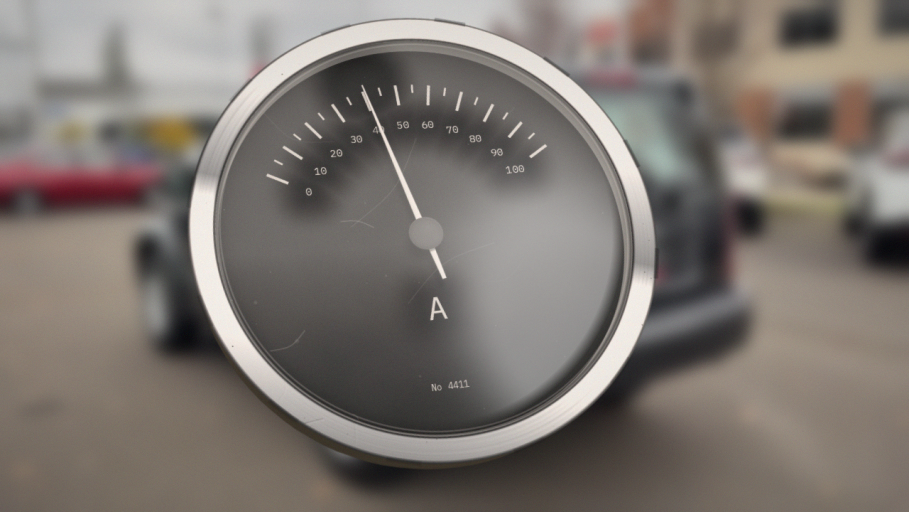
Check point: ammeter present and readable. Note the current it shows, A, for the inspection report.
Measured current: 40 A
